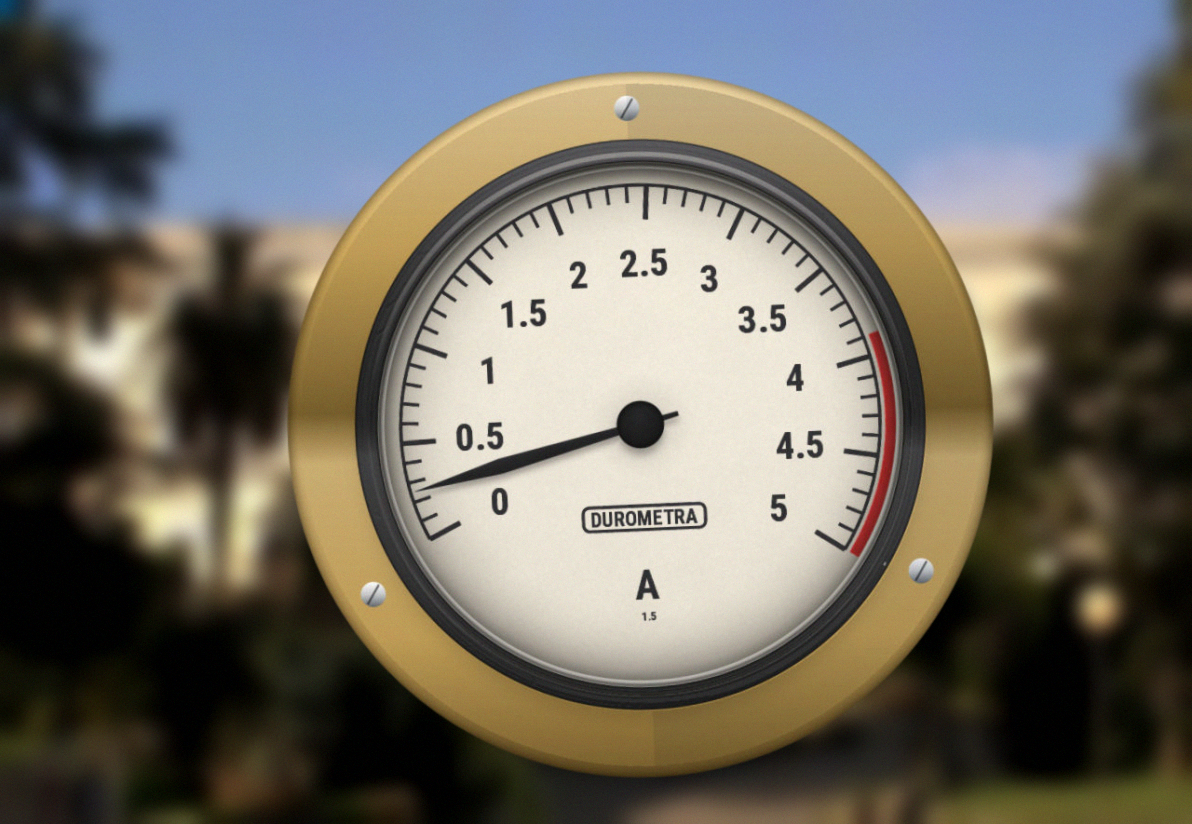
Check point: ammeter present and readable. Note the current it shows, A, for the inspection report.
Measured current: 0.25 A
